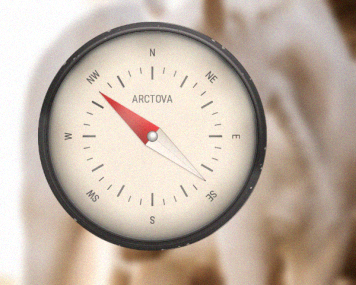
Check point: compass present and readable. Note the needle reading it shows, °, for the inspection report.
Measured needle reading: 310 °
